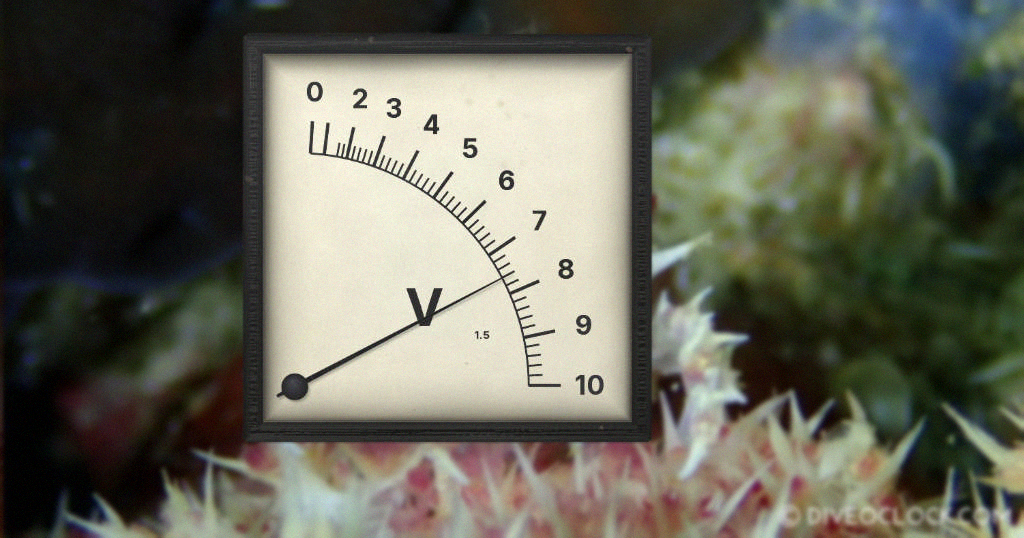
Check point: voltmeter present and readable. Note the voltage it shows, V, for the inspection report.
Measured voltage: 7.6 V
